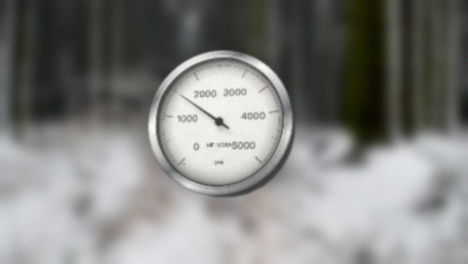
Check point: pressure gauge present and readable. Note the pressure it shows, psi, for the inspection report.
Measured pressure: 1500 psi
